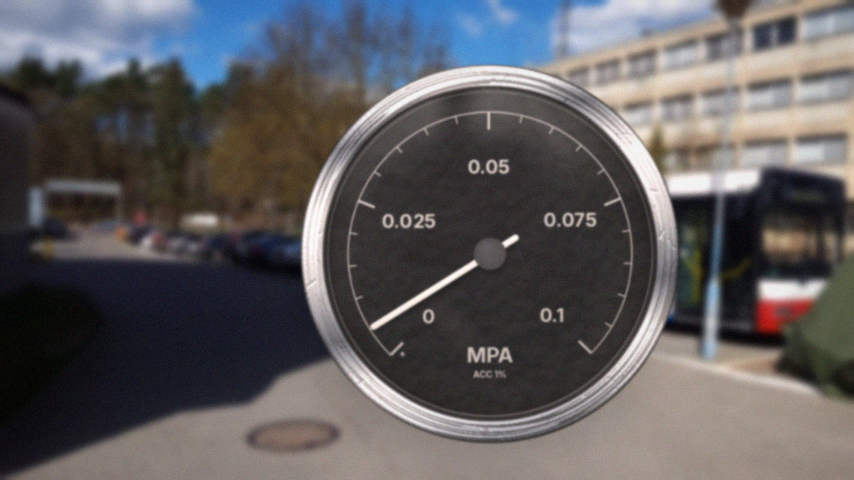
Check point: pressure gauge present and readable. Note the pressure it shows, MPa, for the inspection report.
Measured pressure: 0.005 MPa
